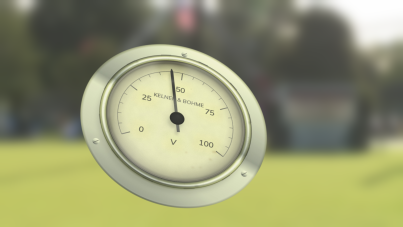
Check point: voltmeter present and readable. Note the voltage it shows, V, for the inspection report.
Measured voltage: 45 V
